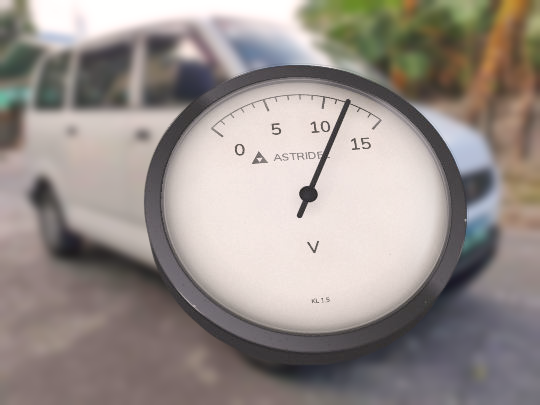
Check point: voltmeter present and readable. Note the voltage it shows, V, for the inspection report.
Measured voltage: 12 V
